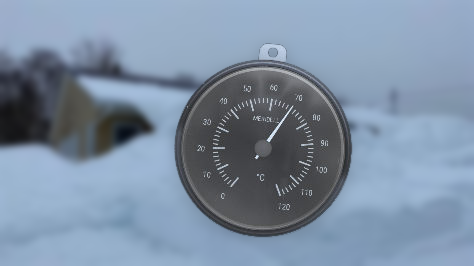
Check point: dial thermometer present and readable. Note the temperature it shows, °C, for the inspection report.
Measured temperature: 70 °C
